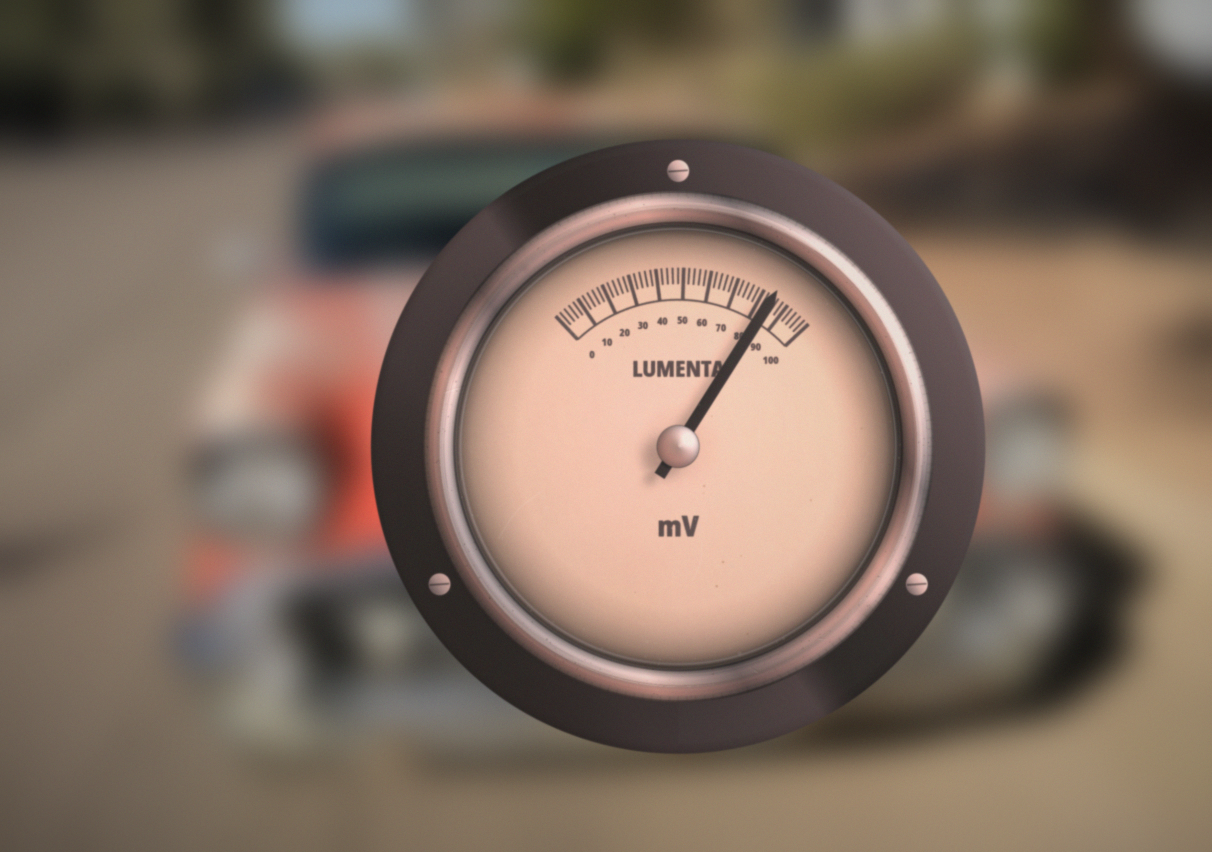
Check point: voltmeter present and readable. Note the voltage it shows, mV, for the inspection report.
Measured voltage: 84 mV
